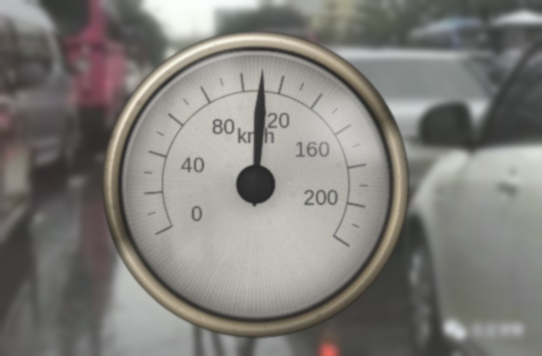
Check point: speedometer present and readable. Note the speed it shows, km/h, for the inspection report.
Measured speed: 110 km/h
